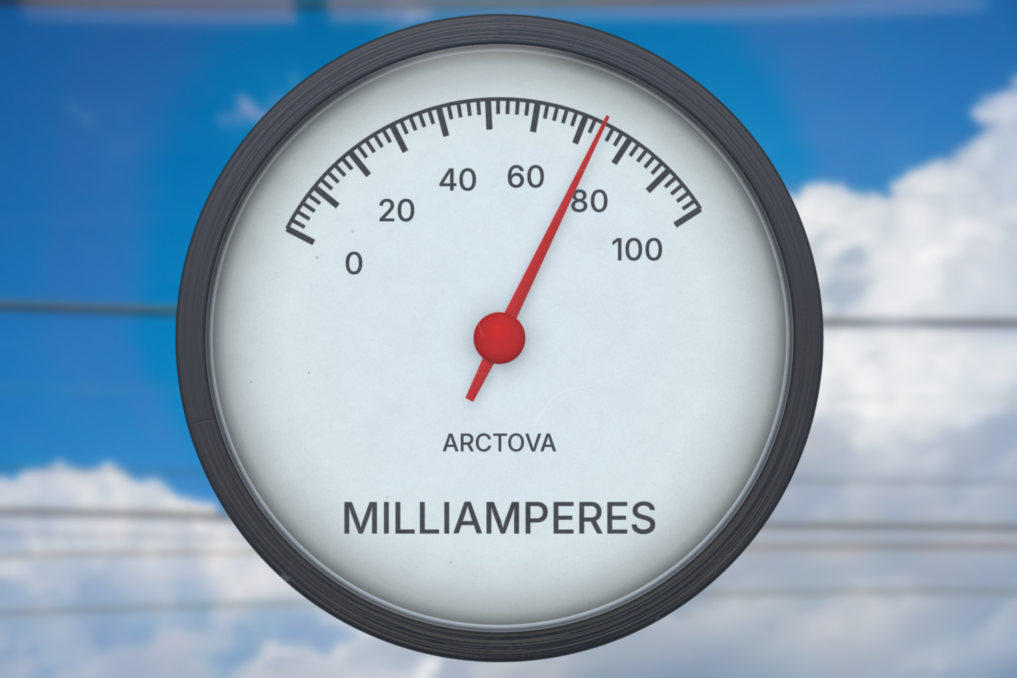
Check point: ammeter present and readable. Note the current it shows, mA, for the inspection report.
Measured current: 74 mA
